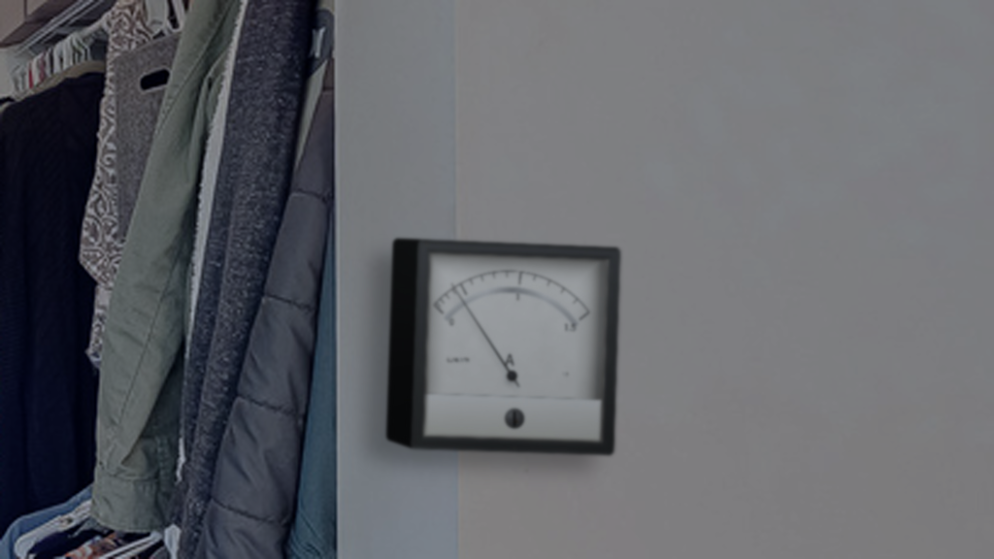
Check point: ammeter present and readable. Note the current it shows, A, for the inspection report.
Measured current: 0.4 A
